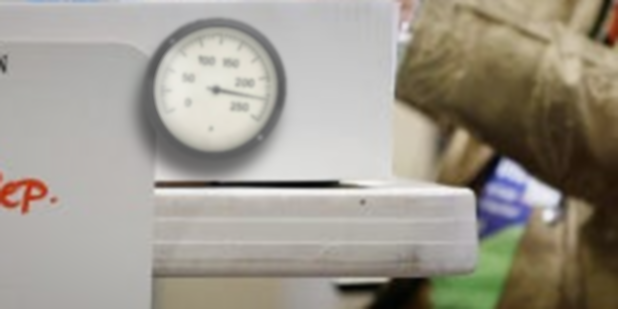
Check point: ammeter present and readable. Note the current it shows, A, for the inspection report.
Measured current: 225 A
